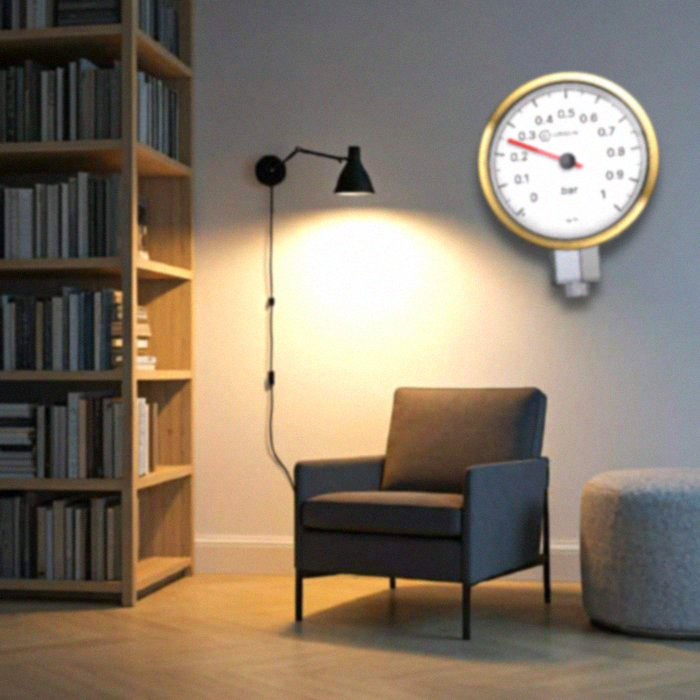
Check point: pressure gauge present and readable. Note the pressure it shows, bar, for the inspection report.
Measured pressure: 0.25 bar
